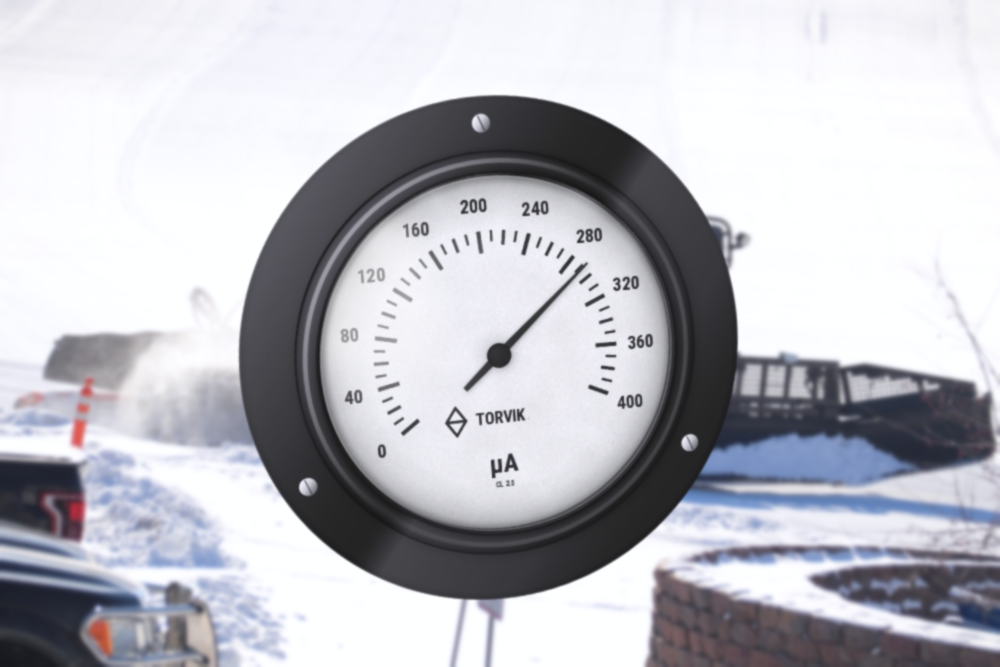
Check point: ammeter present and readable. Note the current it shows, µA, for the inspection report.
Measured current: 290 µA
